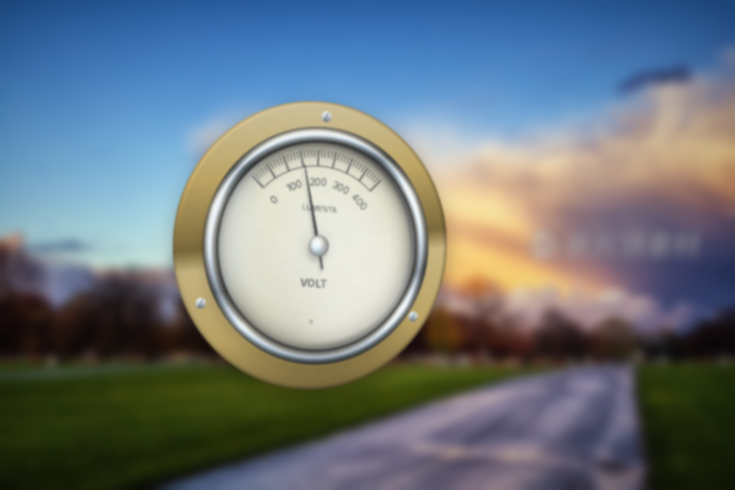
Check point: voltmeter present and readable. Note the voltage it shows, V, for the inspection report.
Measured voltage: 150 V
